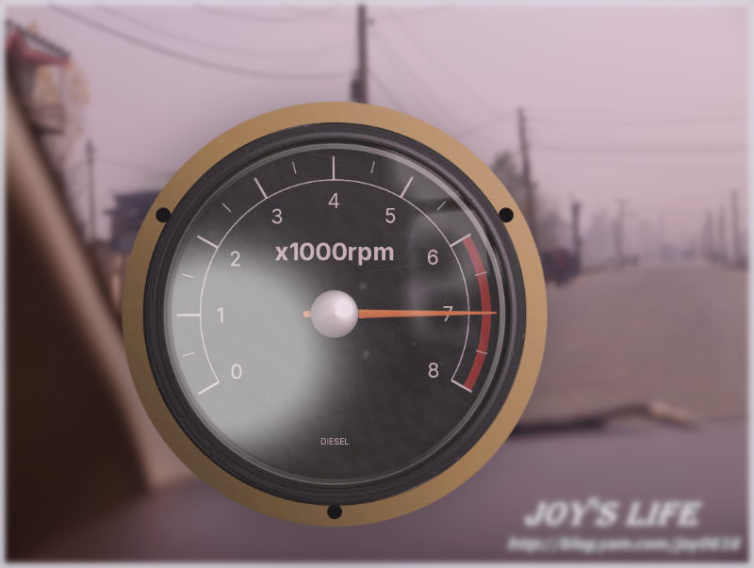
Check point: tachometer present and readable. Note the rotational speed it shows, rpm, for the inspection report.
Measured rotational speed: 7000 rpm
